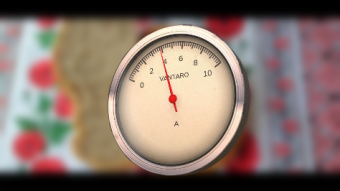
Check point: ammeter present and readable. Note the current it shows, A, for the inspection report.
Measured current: 4 A
